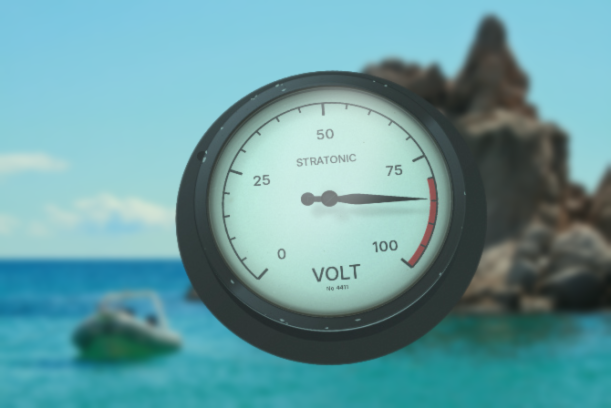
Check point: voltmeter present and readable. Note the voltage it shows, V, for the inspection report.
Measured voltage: 85 V
